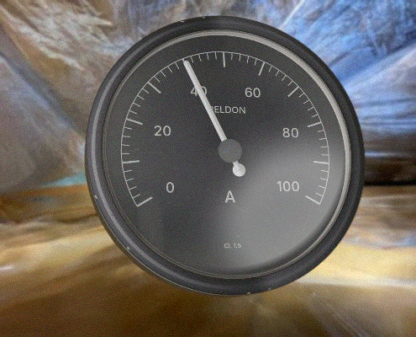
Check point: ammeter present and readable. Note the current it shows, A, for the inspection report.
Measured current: 40 A
